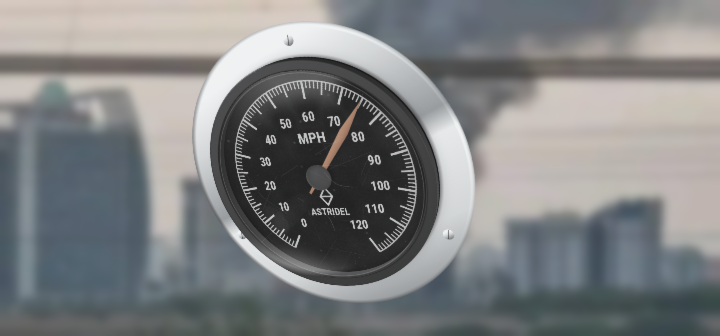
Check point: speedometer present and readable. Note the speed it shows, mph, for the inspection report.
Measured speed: 75 mph
